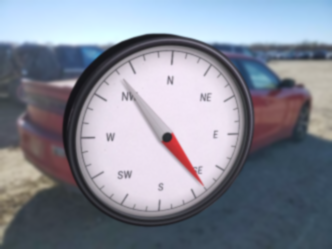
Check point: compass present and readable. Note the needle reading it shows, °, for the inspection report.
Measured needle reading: 140 °
